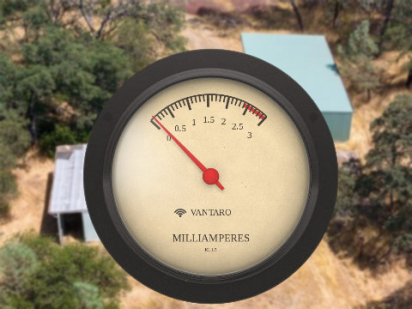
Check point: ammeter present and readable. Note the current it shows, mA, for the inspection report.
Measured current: 0.1 mA
